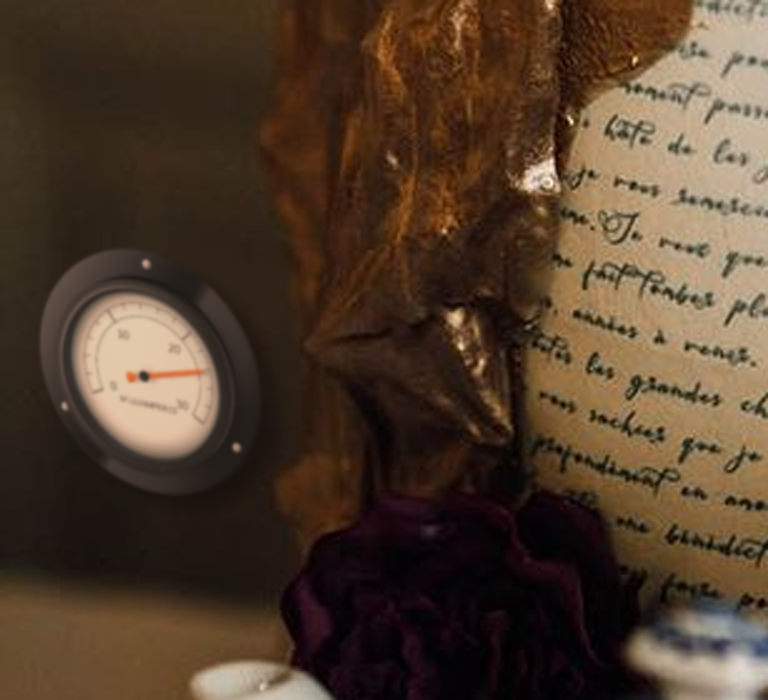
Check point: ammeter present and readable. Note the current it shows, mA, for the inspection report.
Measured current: 24 mA
